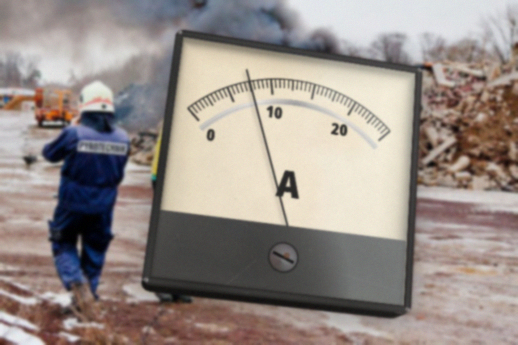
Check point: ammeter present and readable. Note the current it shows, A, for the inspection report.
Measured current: 7.5 A
